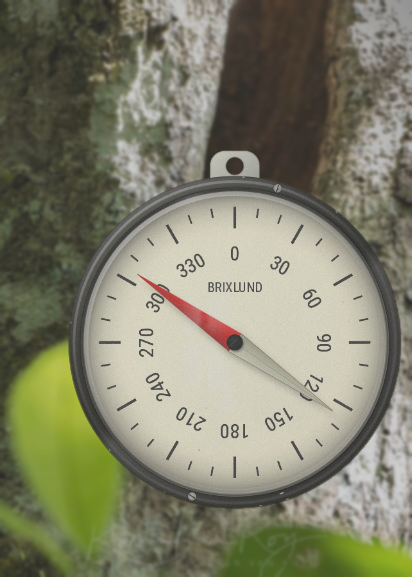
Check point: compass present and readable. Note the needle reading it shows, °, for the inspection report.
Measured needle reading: 305 °
